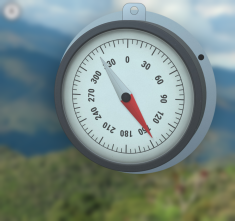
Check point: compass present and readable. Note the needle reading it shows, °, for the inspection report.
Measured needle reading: 145 °
